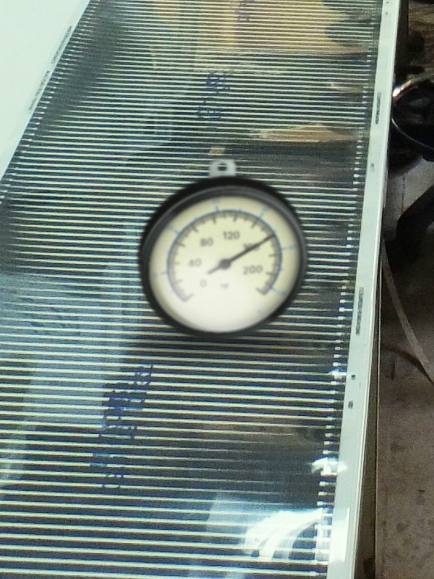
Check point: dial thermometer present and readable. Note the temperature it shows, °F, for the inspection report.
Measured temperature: 160 °F
